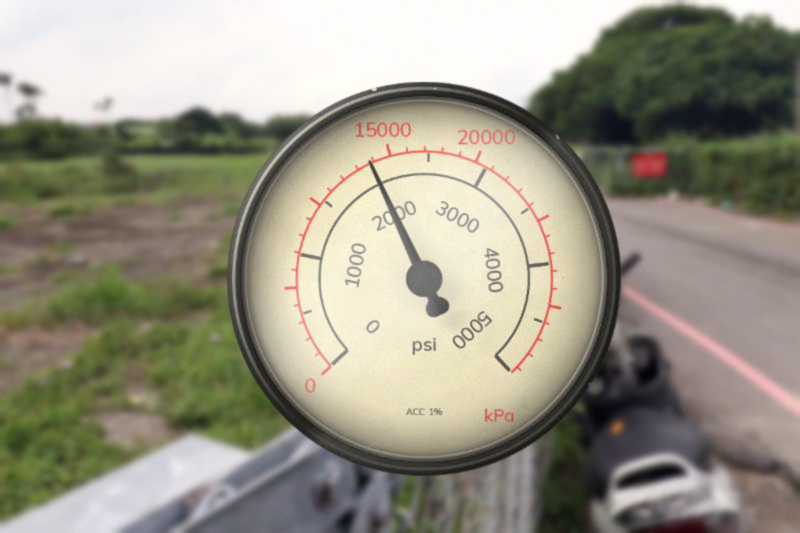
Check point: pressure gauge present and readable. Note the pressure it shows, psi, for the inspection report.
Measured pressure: 2000 psi
